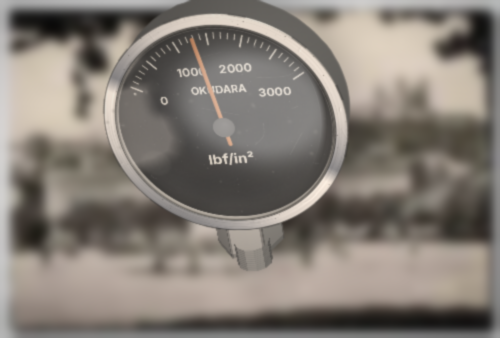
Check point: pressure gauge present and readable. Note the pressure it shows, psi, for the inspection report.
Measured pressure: 1300 psi
